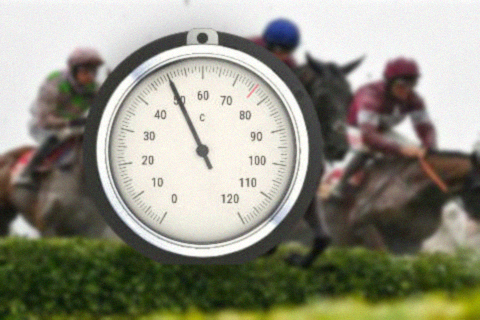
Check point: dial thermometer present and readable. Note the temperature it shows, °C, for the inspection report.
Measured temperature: 50 °C
